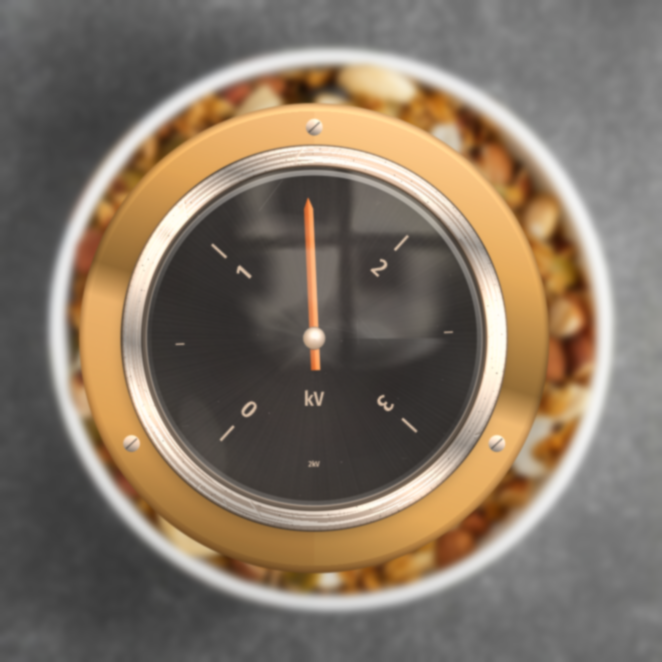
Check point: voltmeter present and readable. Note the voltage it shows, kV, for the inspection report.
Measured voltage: 1.5 kV
